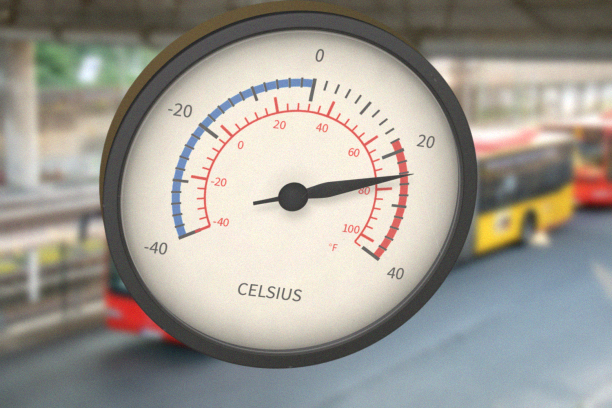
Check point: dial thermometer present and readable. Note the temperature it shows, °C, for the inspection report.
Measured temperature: 24 °C
